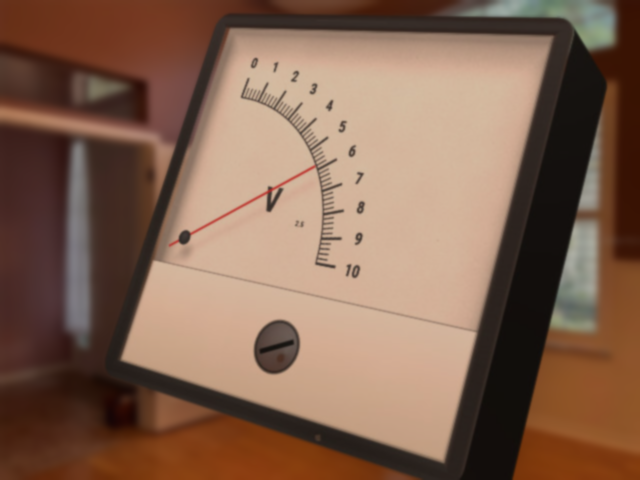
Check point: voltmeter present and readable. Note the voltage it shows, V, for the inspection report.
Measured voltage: 6 V
